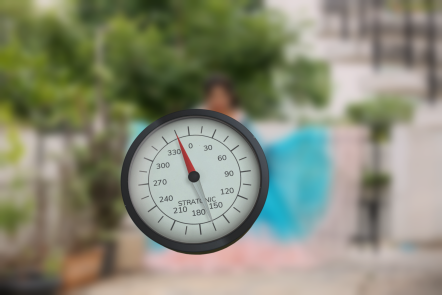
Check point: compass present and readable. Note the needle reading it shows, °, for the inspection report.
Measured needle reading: 345 °
